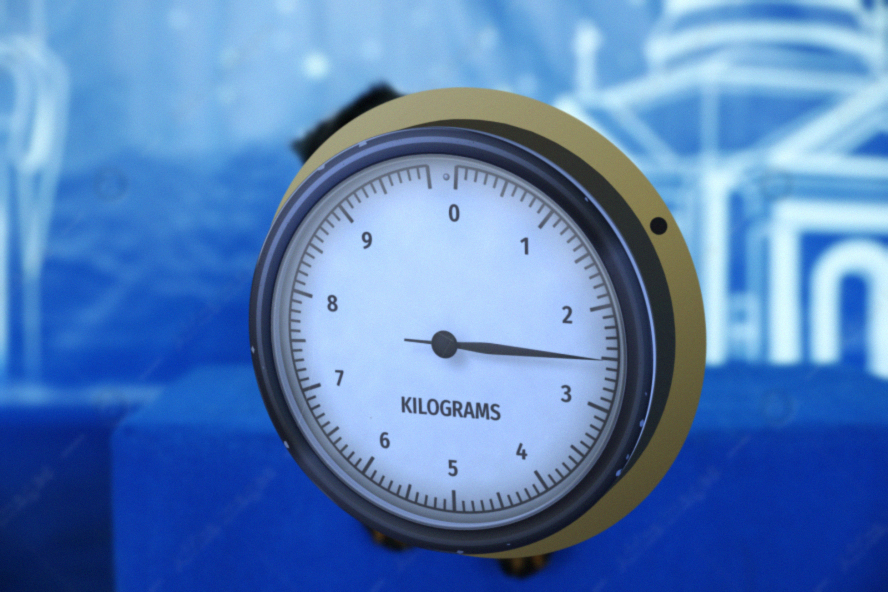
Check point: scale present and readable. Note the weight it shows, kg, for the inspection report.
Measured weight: 2.5 kg
